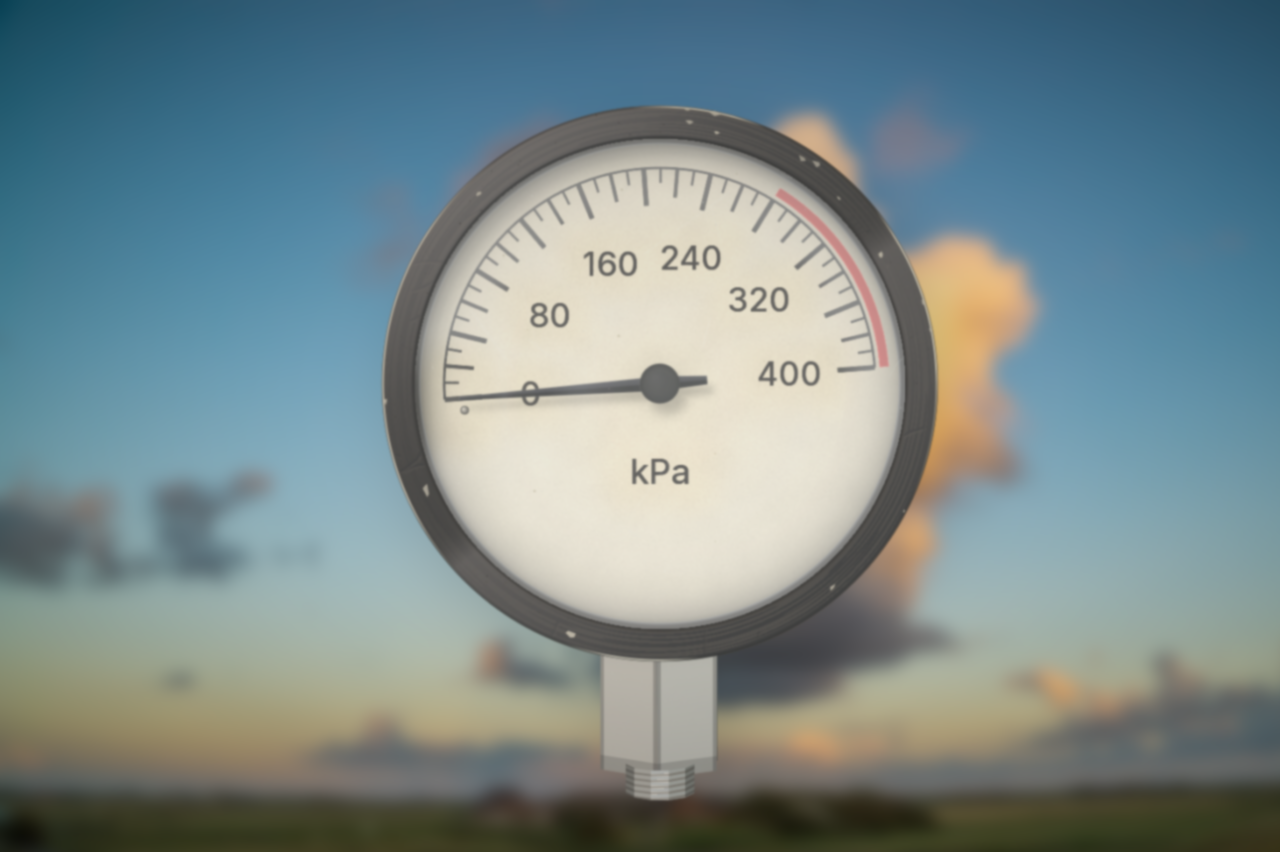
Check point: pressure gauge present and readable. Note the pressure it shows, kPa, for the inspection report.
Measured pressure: 0 kPa
